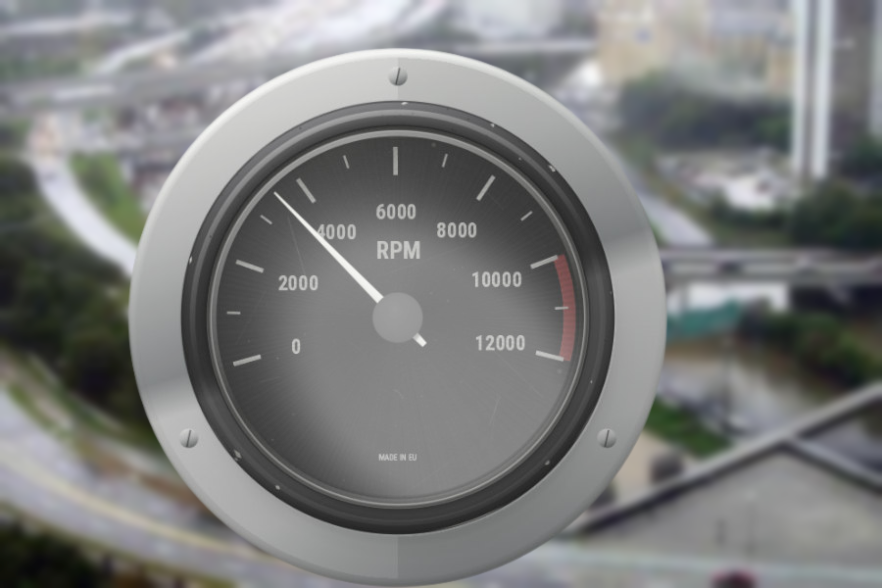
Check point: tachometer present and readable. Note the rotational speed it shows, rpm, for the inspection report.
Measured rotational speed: 3500 rpm
